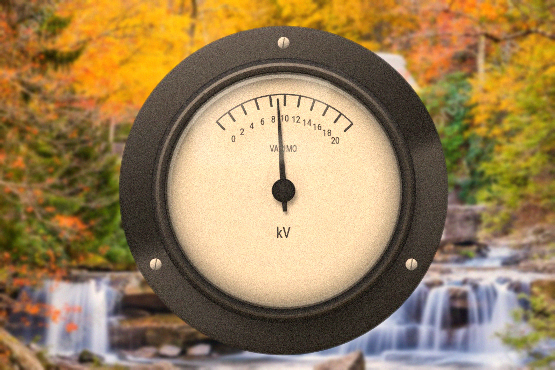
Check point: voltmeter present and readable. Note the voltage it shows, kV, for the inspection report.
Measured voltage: 9 kV
